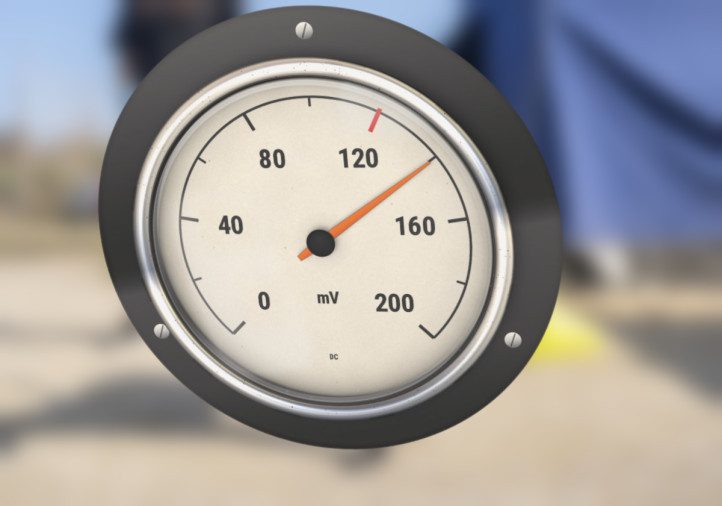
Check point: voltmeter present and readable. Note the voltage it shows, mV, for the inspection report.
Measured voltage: 140 mV
